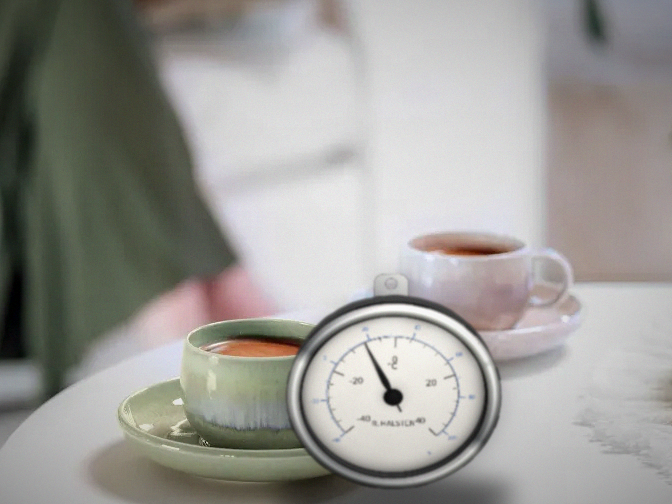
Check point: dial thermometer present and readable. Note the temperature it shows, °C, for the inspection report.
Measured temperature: -8 °C
